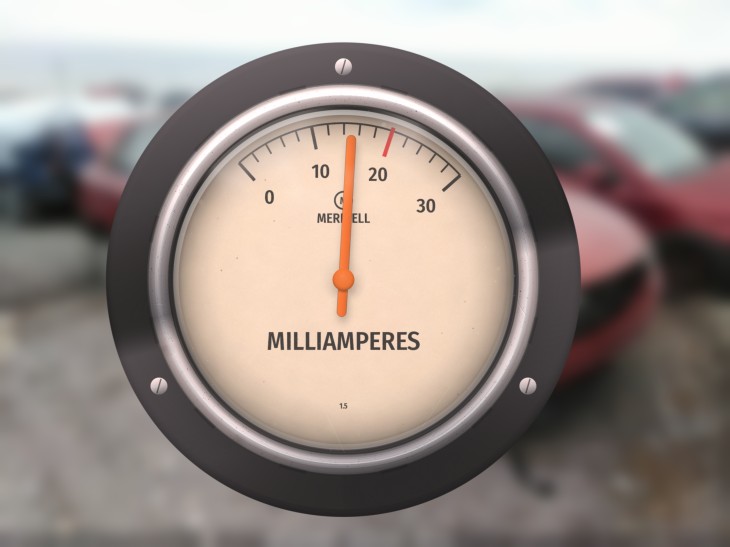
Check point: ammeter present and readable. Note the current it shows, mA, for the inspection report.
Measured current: 15 mA
